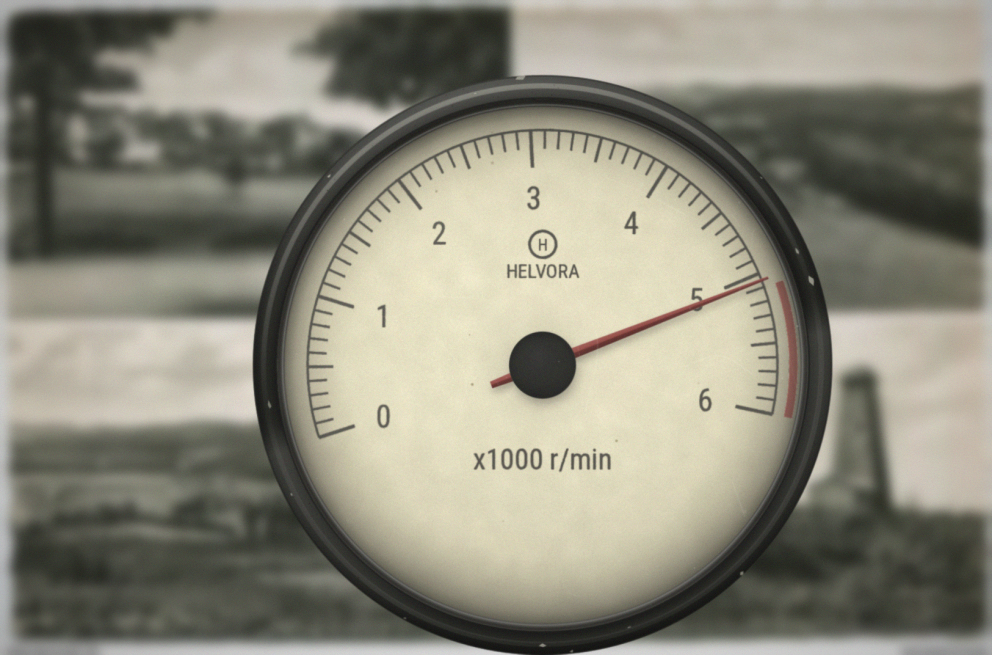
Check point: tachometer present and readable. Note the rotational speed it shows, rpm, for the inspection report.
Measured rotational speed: 5050 rpm
